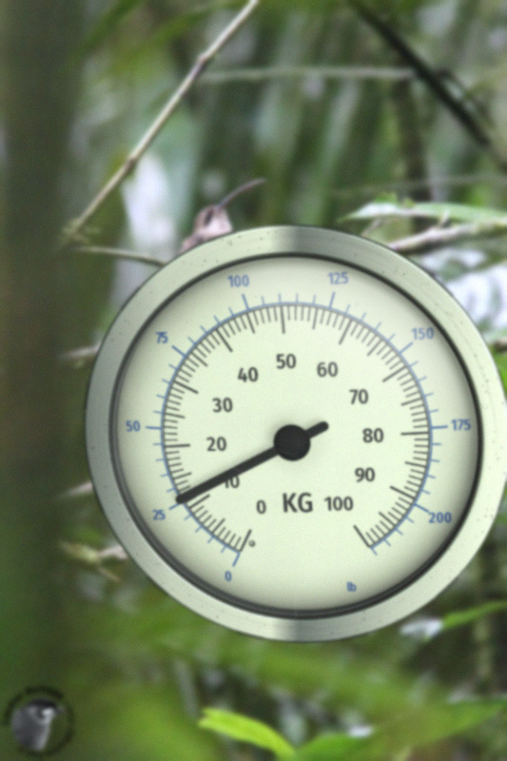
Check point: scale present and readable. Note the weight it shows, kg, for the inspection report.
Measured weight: 12 kg
